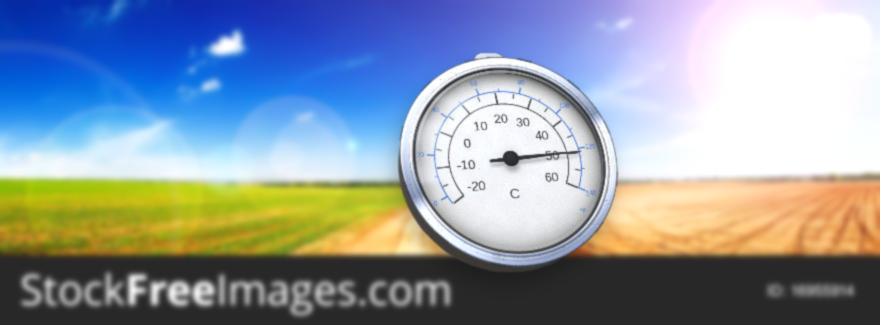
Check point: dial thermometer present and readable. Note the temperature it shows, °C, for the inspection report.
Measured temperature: 50 °C
